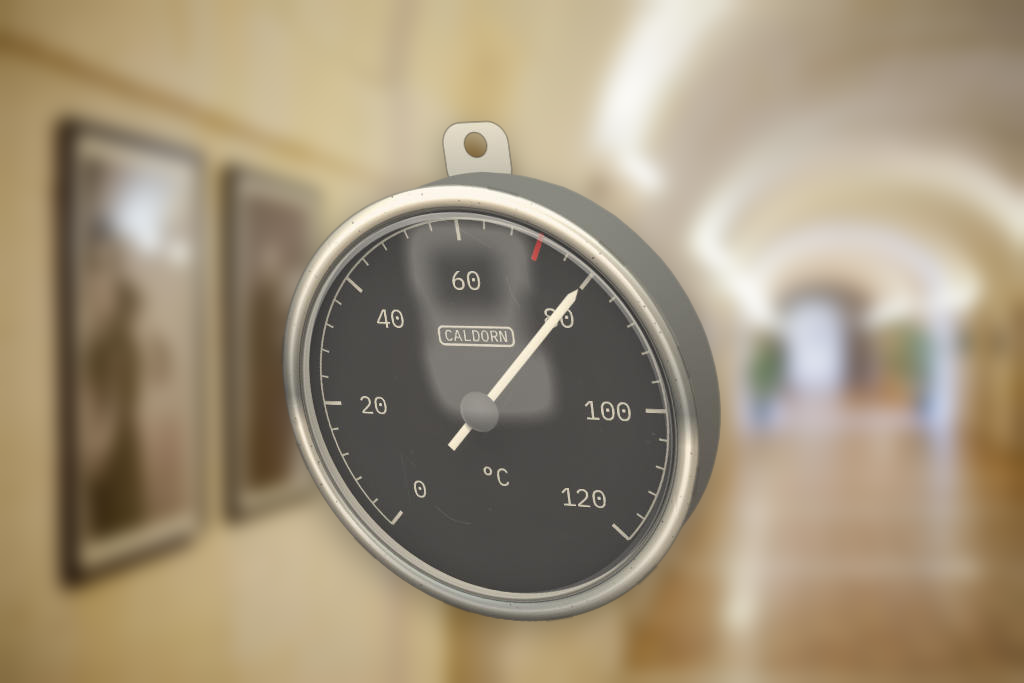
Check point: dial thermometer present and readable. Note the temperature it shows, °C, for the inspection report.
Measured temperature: 80 °C
